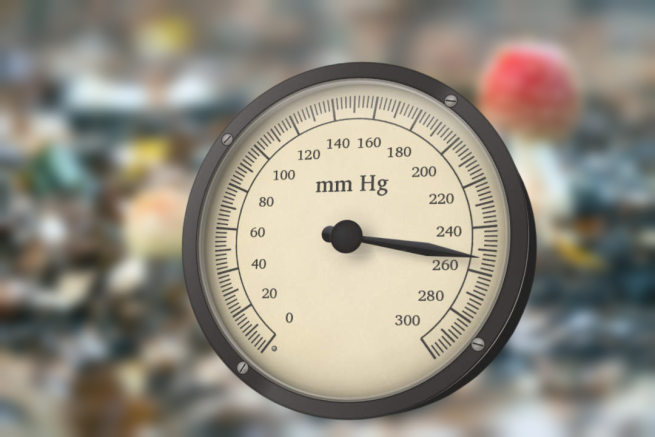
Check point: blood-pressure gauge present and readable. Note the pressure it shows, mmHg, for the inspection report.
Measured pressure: 254 mmHg
